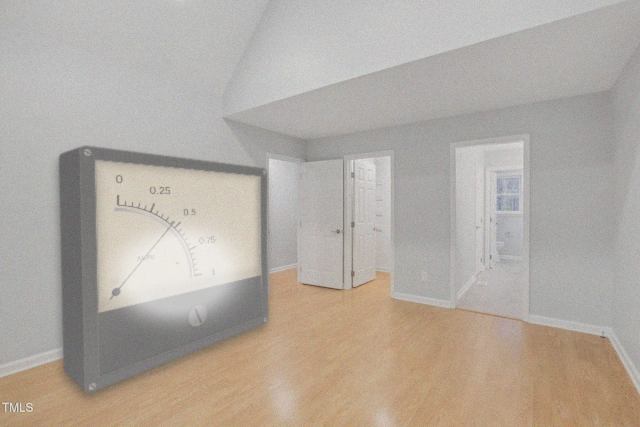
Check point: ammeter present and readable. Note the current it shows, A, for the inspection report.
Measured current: 0.45 A
